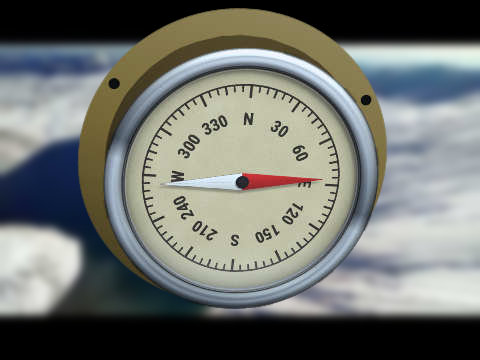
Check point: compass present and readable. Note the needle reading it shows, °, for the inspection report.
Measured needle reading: 85 °
